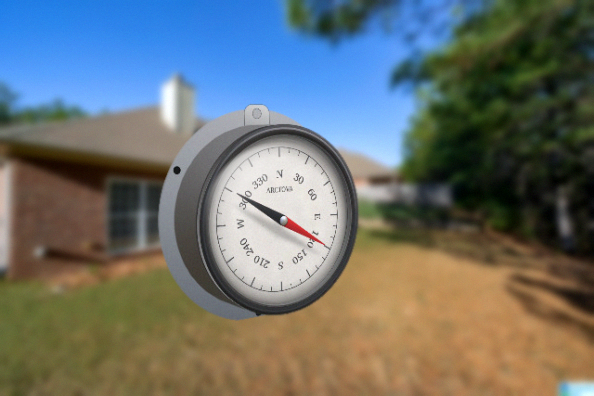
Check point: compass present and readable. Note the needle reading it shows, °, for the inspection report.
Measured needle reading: 120 °
